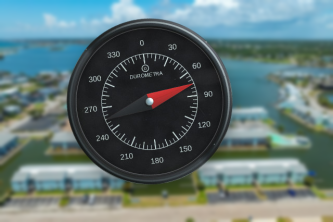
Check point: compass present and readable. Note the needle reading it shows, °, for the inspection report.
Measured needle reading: 75 °
